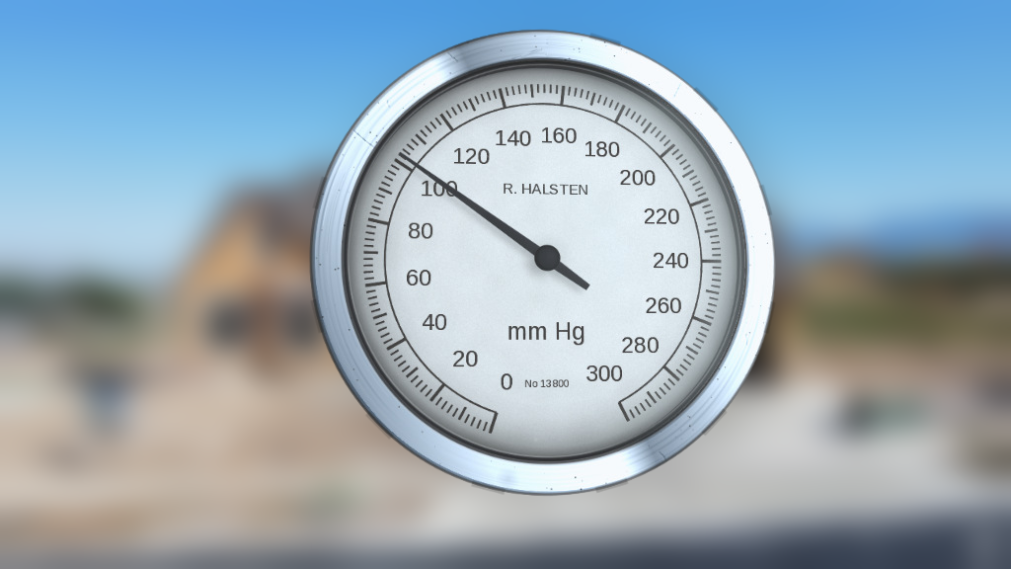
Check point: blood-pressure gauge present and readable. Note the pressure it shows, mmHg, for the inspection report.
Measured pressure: 102 mmHg
